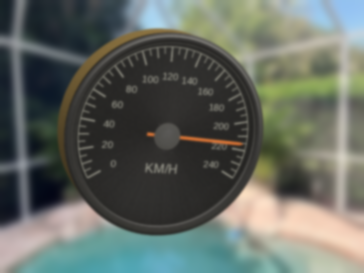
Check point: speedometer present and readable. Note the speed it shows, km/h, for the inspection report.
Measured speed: 215 km/h
